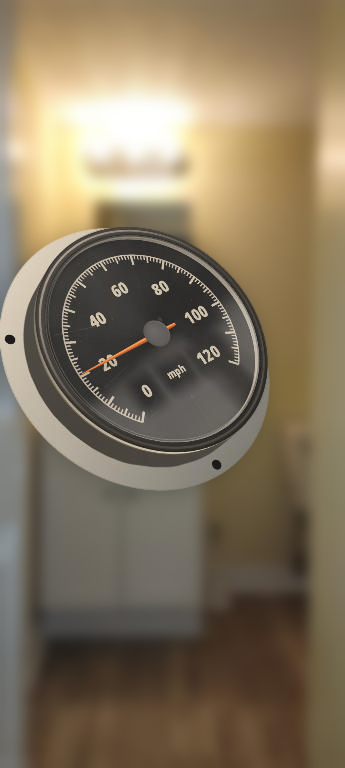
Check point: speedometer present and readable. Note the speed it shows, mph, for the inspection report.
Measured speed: 20 mph
